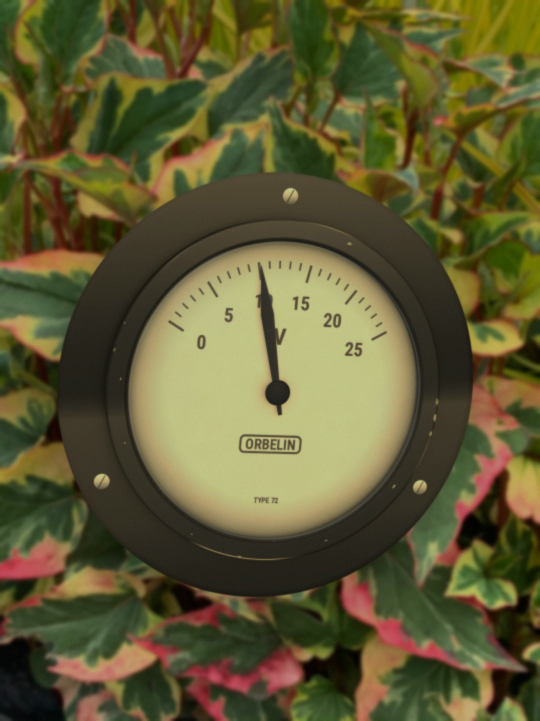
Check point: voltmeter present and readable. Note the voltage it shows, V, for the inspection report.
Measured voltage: 10 V
